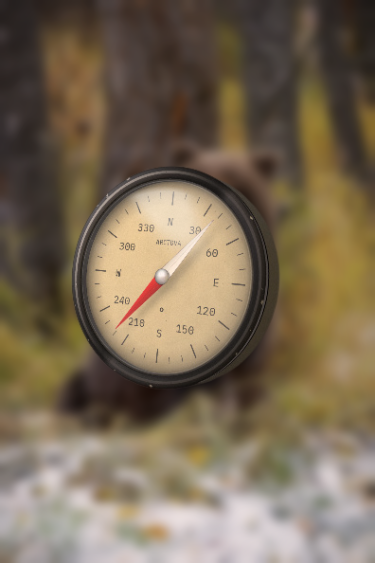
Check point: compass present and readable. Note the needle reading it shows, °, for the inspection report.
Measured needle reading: 220 °
